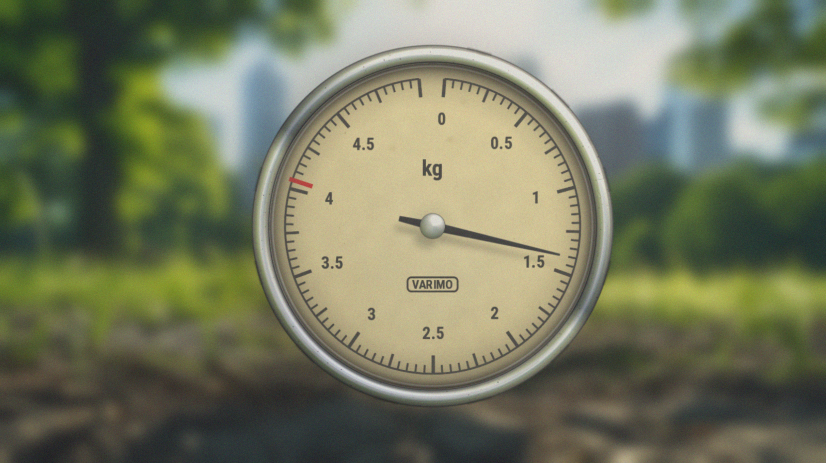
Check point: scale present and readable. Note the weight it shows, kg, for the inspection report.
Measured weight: 1.4 kg
